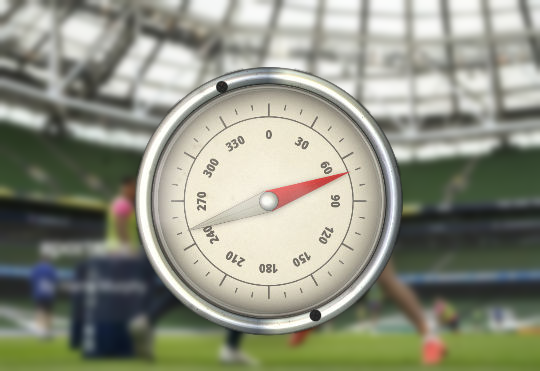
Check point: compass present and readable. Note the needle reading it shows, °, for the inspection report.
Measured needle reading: 70 °
